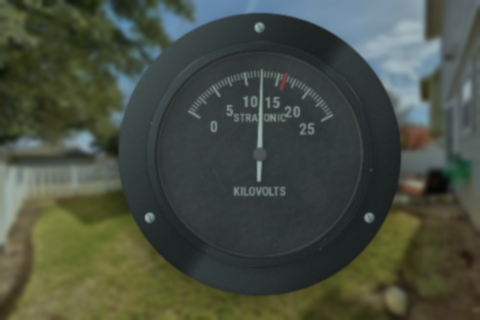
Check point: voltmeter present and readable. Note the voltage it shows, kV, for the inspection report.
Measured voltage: 12.5 kV
